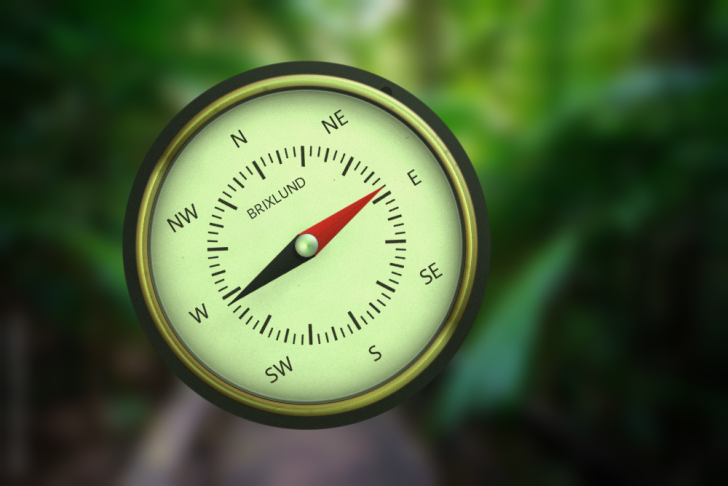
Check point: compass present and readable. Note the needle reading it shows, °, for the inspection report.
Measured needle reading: 85 °
